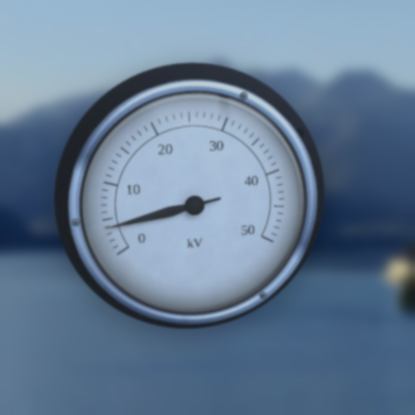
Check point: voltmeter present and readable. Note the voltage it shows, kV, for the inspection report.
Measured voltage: 4 kV
